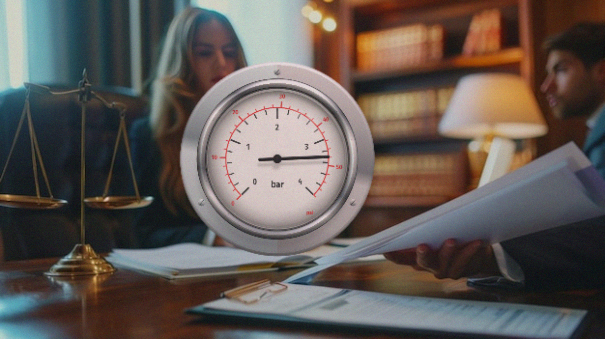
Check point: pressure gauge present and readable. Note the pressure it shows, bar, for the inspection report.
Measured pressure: 3.3 bar
